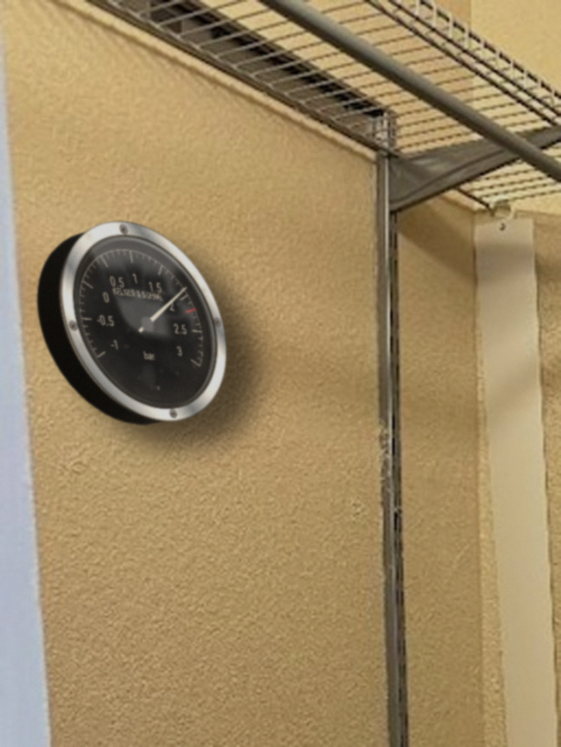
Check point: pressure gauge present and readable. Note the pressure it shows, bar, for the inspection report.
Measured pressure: 1.9 bar
